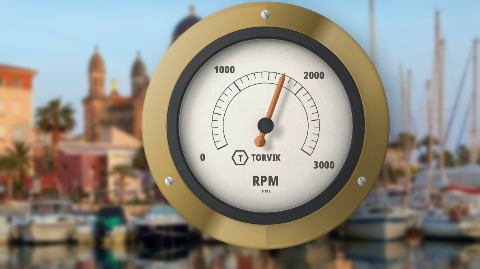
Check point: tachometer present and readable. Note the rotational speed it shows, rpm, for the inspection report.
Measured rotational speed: 1700 rpm
